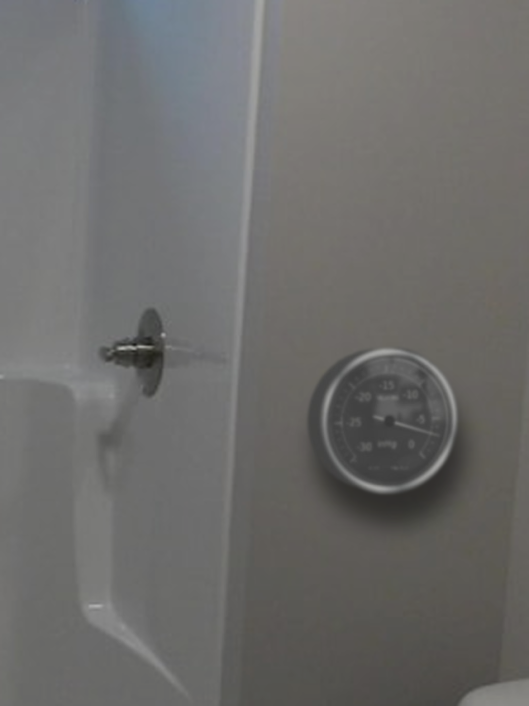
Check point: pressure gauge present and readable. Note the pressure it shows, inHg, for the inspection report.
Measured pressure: -3 inHg
